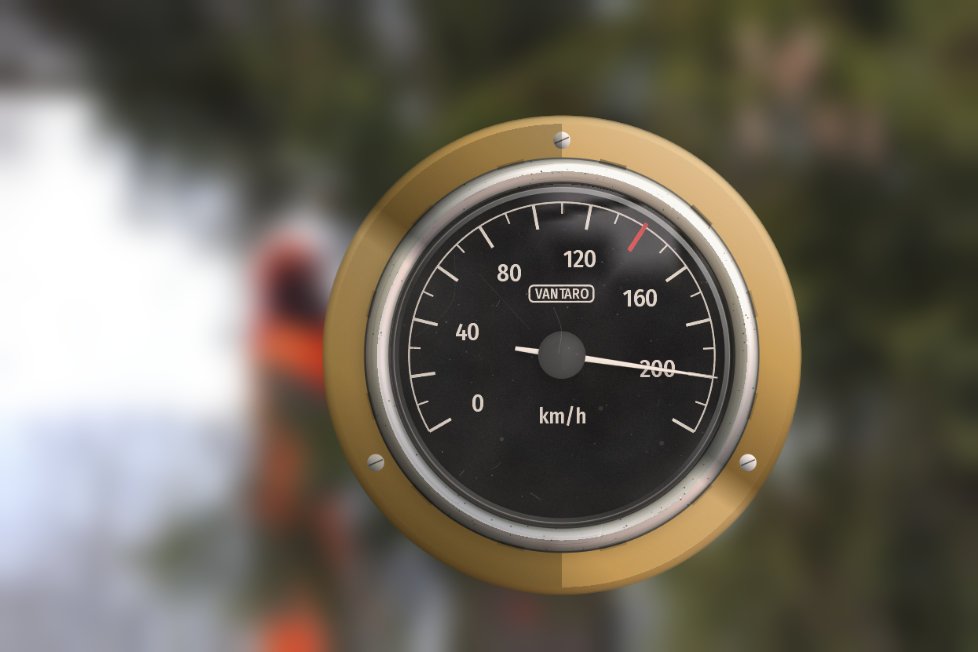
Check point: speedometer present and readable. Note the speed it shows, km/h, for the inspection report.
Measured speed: 200 km/h
